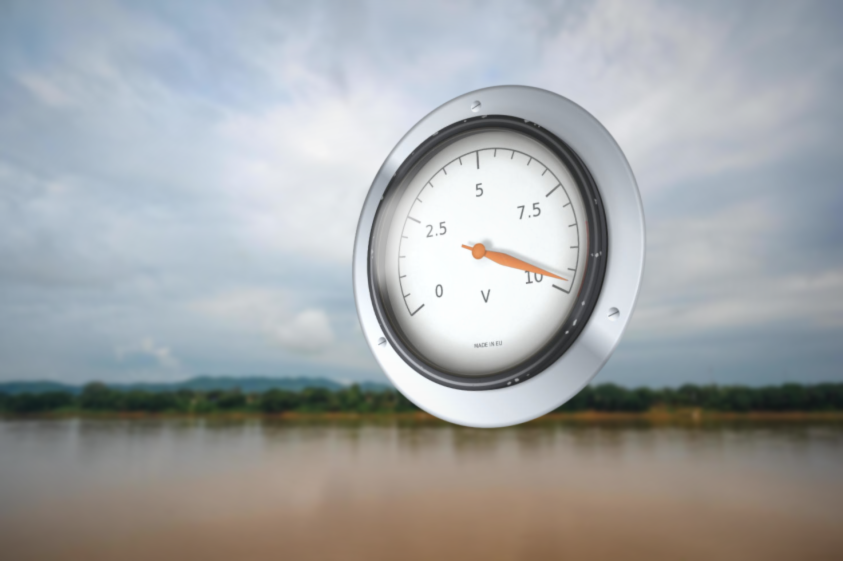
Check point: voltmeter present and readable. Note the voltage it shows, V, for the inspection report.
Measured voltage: 9.75 V
